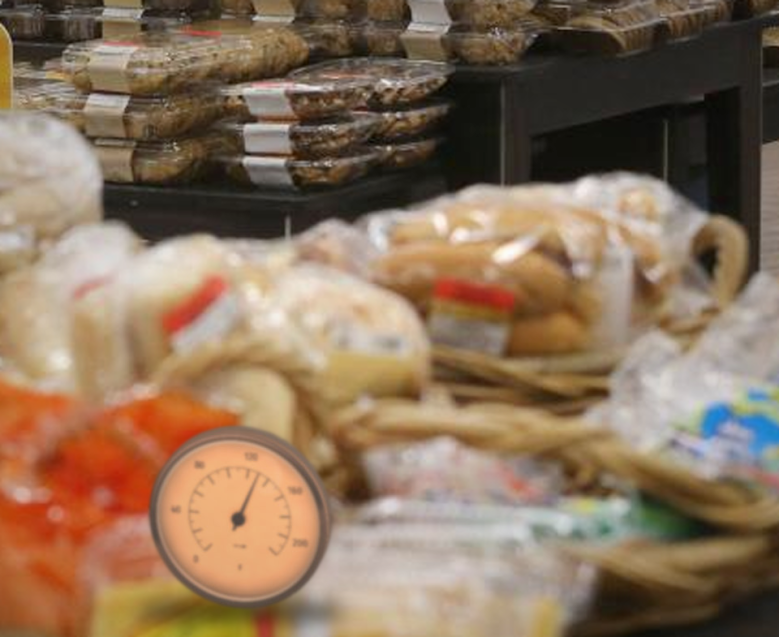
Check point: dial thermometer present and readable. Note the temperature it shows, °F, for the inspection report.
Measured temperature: 130 °F
